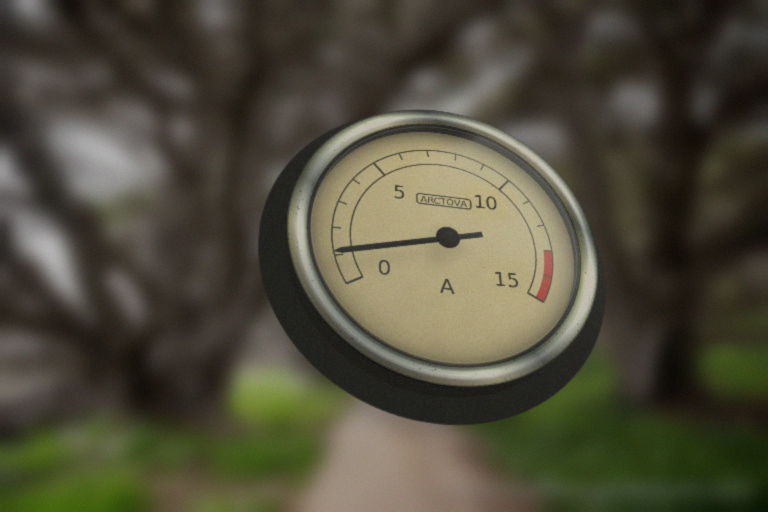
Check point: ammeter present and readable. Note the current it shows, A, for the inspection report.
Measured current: 1 A
